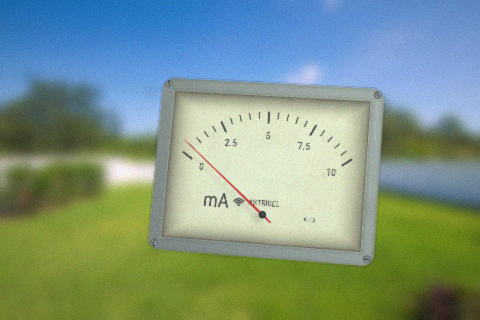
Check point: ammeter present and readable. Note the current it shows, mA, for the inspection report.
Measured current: 0.5 mA
